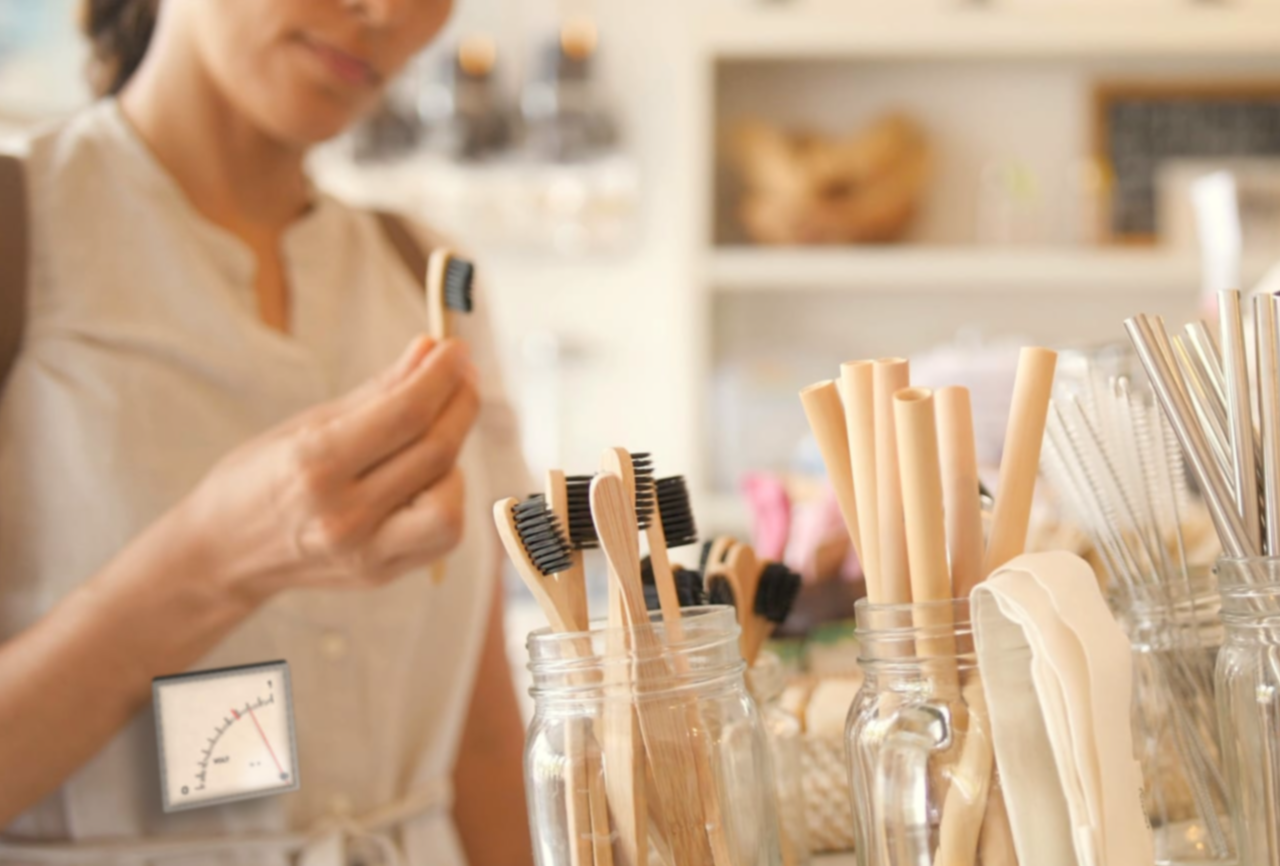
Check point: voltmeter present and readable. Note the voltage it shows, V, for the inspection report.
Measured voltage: 0.8 V
